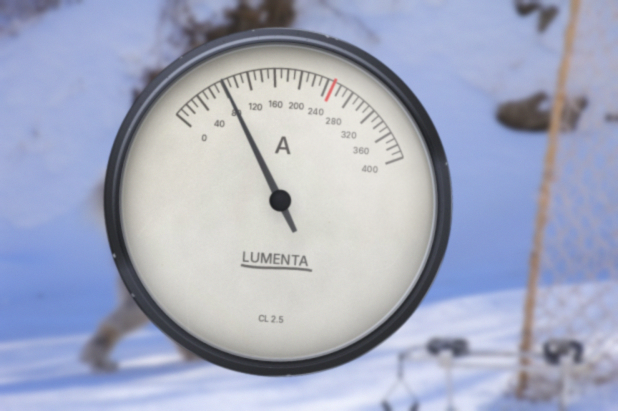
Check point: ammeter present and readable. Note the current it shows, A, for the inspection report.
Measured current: 80 A
